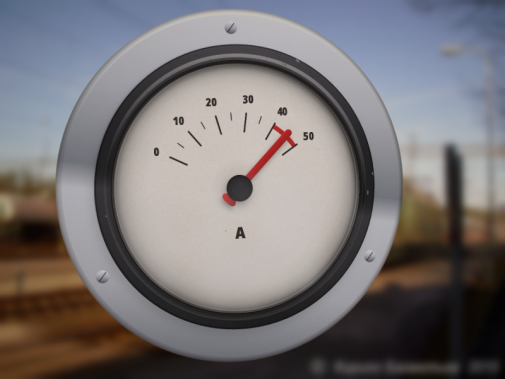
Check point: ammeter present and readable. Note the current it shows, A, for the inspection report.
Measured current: 45 A
